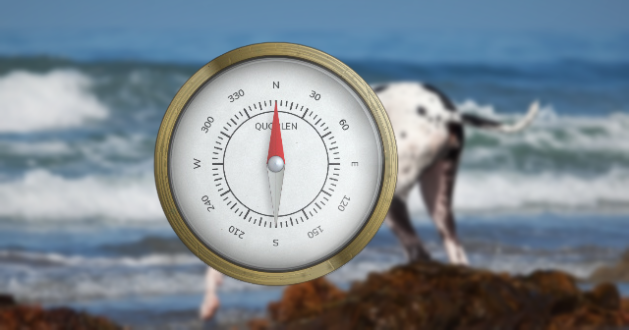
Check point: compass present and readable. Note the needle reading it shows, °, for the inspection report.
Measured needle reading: 0 °
